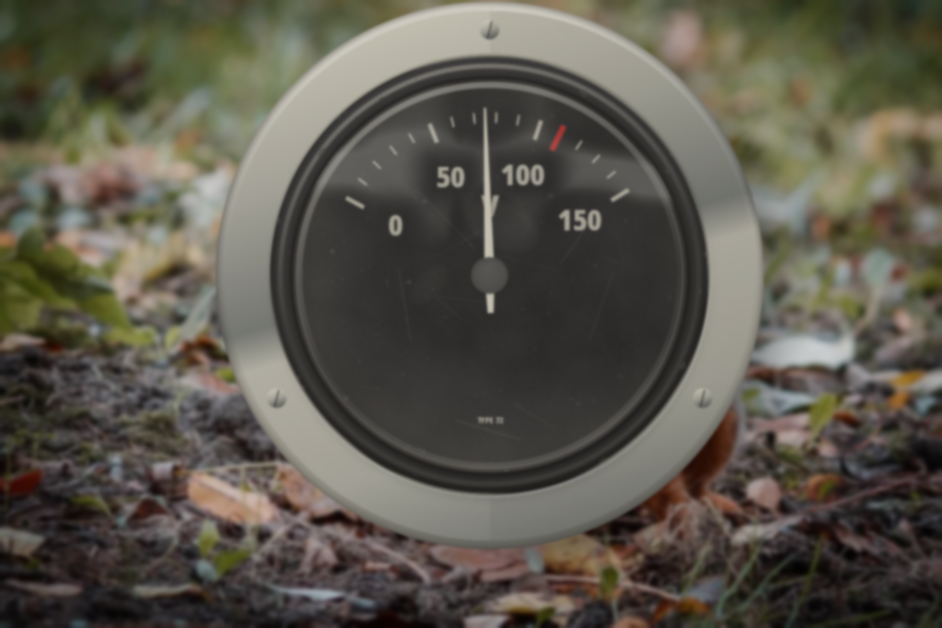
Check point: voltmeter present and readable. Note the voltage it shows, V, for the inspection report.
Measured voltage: 75 V
